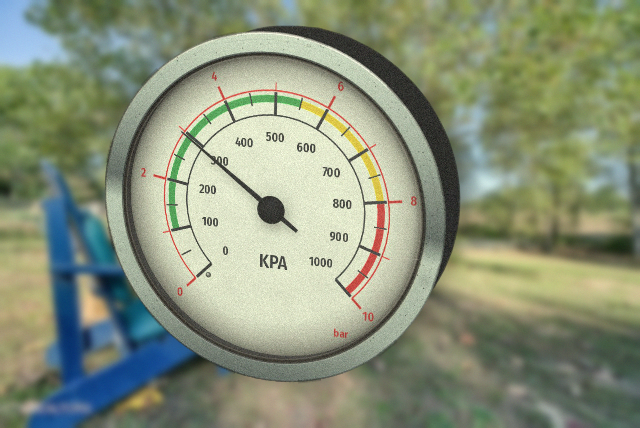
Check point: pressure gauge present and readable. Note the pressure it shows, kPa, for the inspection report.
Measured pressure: 300 kPa
